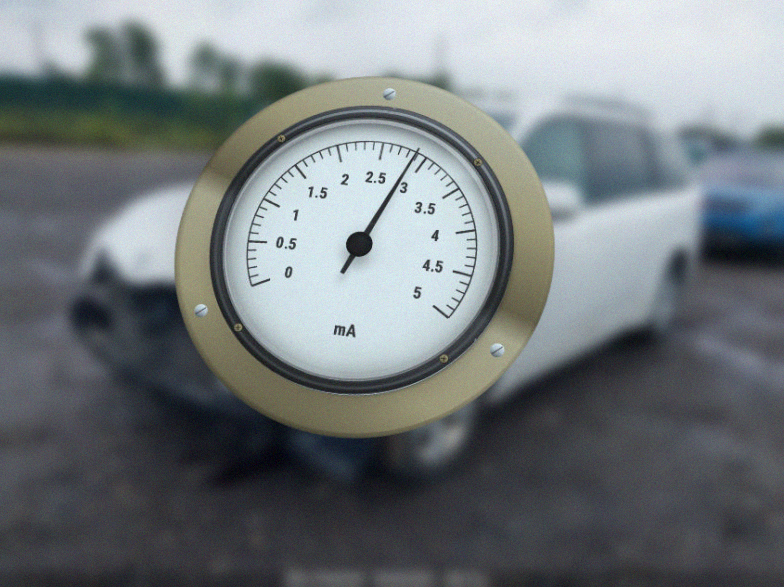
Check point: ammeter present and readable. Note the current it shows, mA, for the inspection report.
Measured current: 2.9 mA
